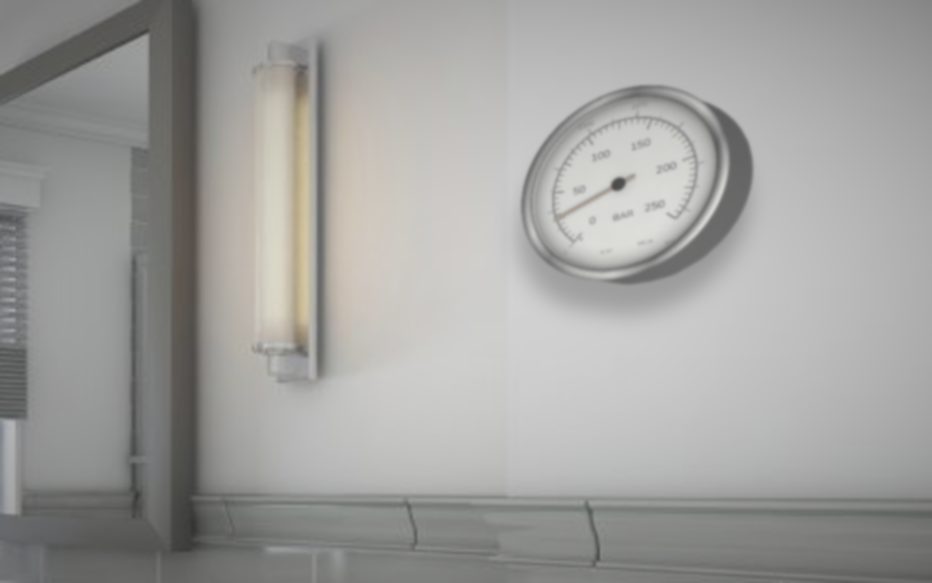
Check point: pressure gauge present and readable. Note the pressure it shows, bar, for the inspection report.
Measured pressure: 25 bar
